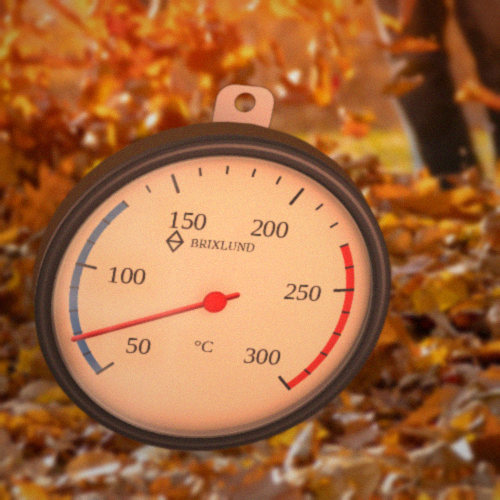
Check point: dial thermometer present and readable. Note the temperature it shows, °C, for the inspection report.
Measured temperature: 70 °C
